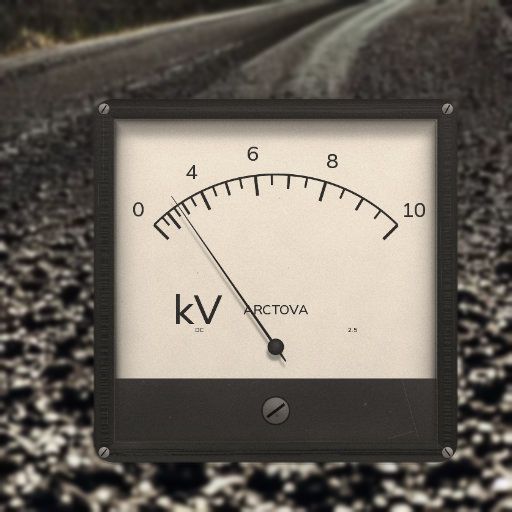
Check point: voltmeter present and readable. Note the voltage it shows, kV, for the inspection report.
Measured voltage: 2.75 kV
